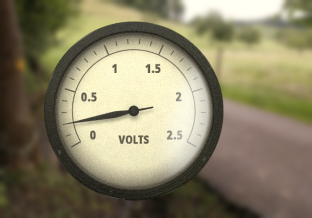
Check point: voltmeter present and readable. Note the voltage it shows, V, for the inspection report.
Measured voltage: 0.2 V
